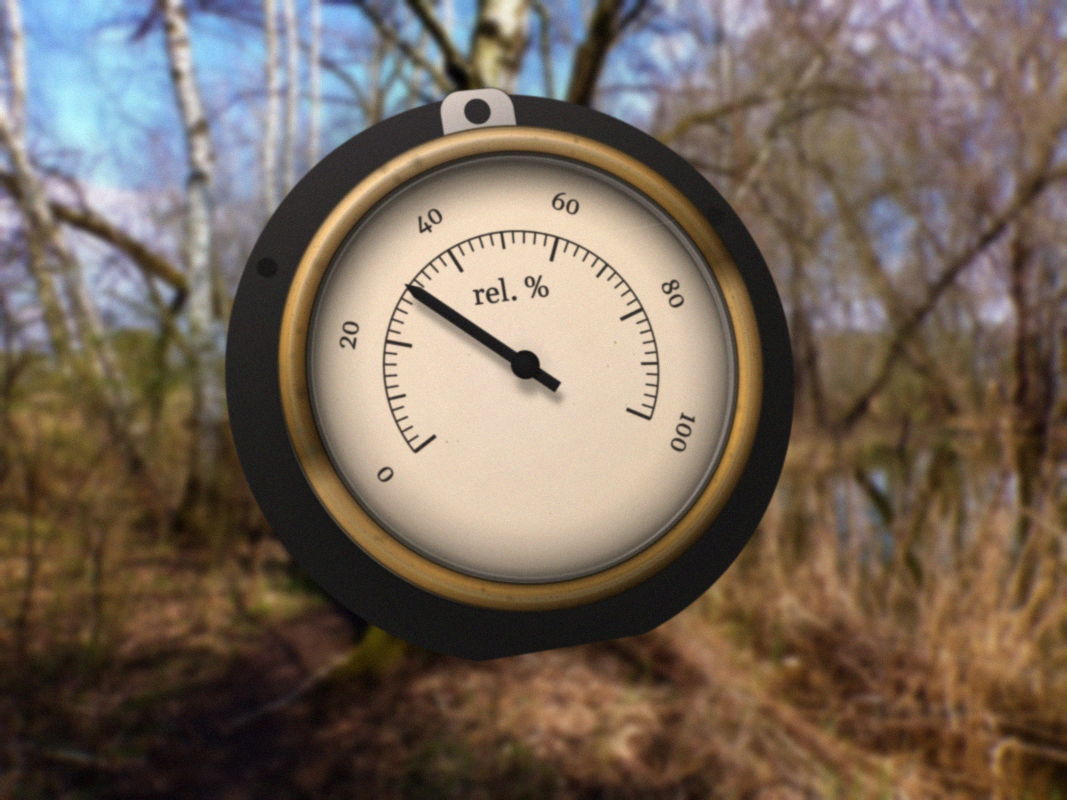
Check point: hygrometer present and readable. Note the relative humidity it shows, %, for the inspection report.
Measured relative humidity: 30 %
